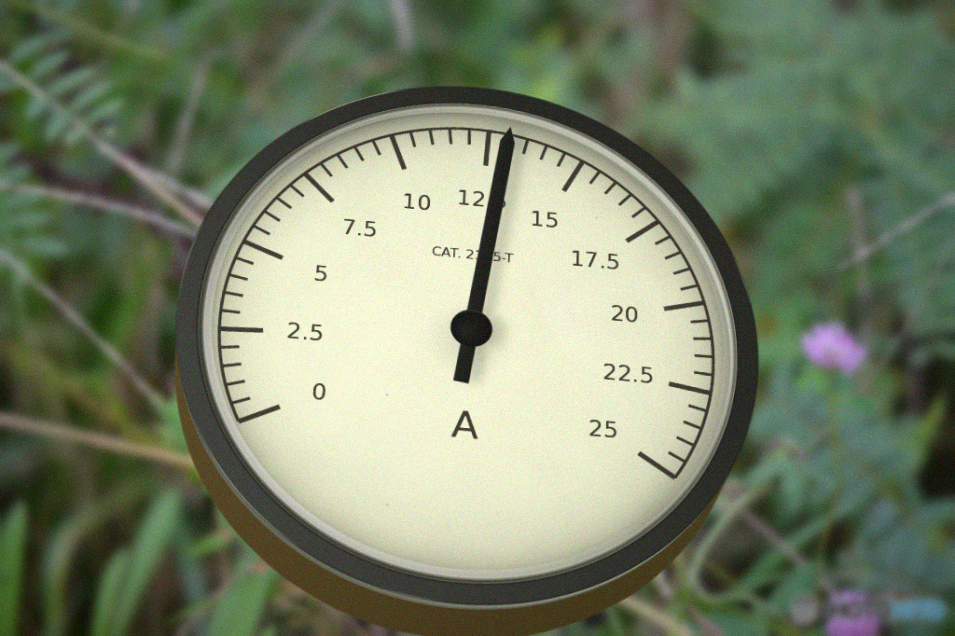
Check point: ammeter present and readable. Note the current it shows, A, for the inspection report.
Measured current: 13 A
